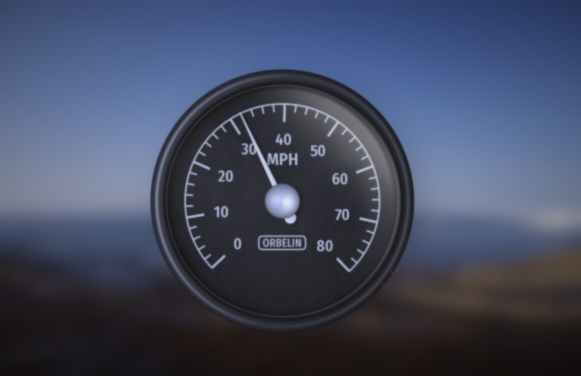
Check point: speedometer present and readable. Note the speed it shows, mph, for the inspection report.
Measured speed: 32 mph
